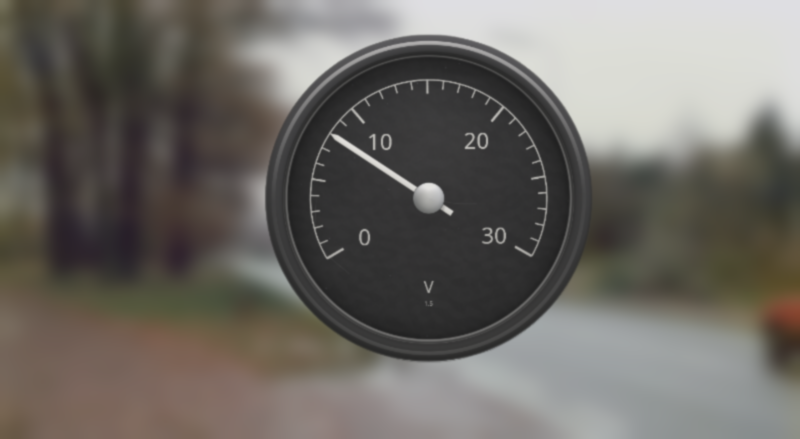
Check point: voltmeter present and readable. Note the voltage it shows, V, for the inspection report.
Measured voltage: 8 V
